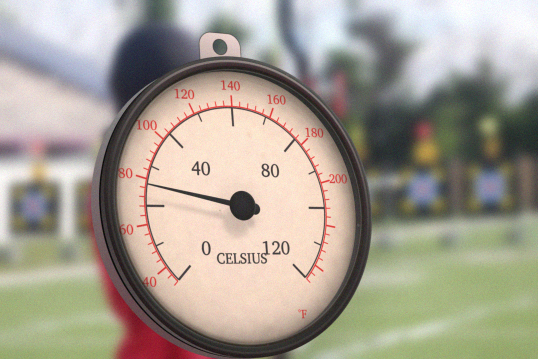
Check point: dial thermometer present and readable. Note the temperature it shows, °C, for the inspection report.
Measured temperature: 25 °C
